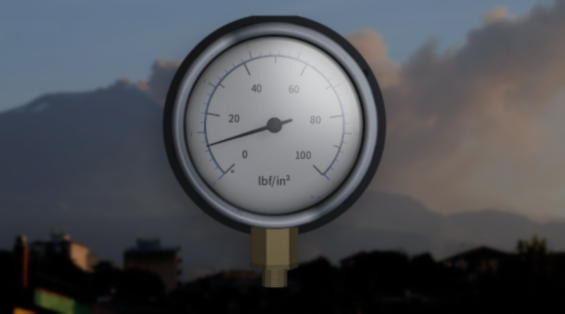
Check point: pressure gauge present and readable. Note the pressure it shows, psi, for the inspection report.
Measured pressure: 10 psi
